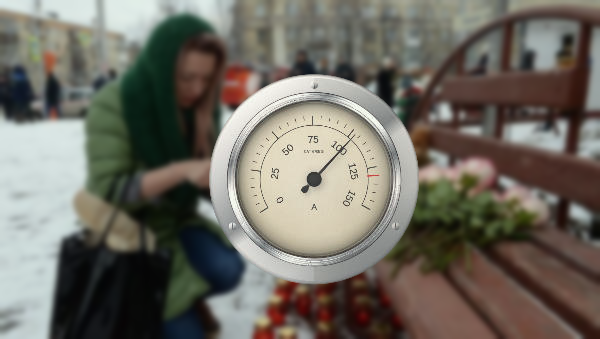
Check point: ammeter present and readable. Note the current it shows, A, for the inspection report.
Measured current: 102.5 A
